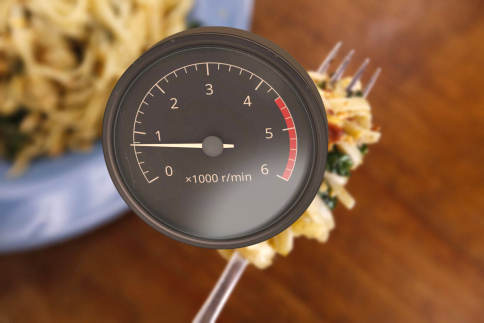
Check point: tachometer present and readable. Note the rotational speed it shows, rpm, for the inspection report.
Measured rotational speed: 800 rpm
